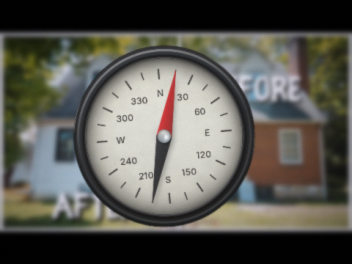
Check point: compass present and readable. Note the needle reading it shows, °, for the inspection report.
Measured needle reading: 15 °
